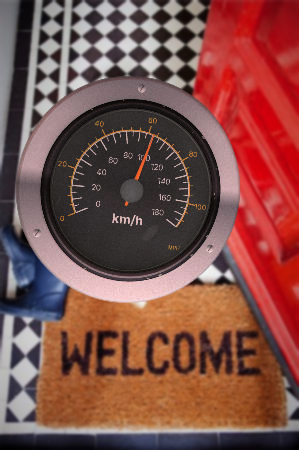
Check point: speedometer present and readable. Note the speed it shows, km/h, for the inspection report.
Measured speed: 100 km/h
